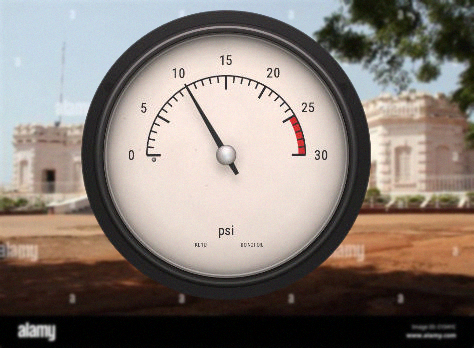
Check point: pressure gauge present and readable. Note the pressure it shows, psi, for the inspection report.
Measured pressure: 10 psi
